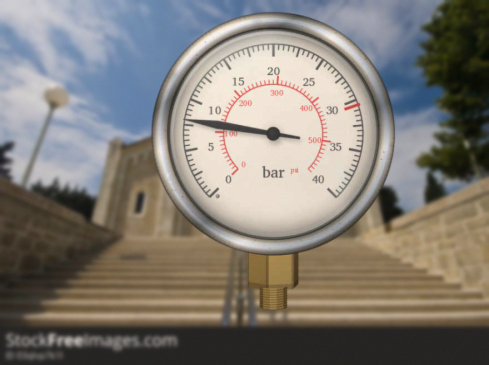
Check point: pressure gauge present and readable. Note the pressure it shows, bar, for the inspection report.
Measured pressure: 8 bar
